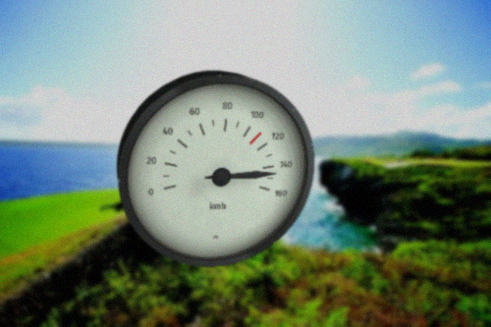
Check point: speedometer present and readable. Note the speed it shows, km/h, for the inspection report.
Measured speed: 145 km/h
